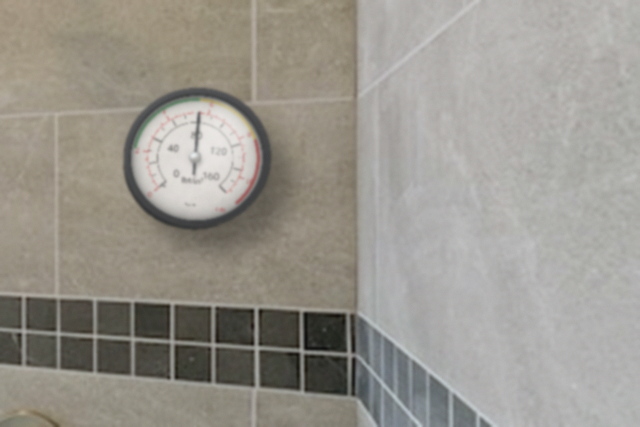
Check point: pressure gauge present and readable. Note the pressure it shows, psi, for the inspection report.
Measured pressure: 80 psi
